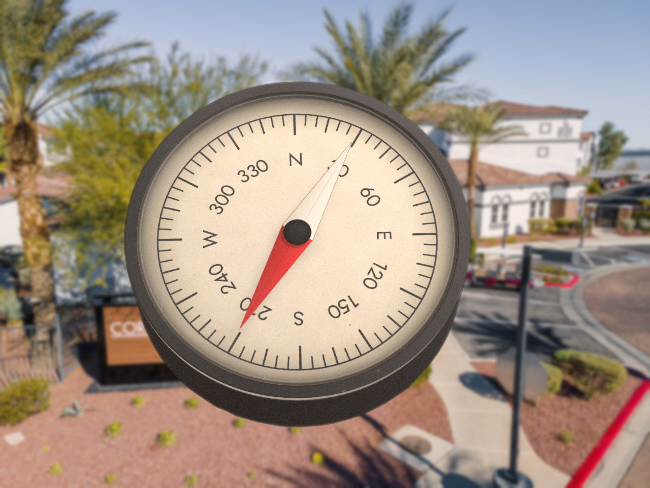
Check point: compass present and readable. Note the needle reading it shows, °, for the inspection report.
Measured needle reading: 210 °
